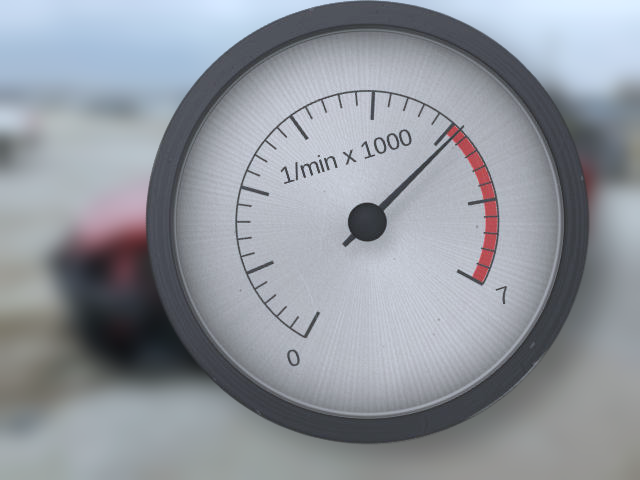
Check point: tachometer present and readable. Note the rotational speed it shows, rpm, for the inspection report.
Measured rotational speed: 5100 rpm
